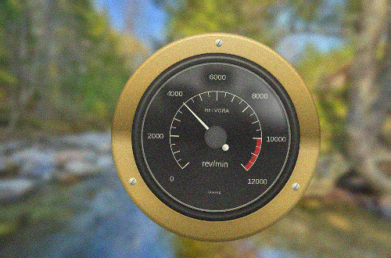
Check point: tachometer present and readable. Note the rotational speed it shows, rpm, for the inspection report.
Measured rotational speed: 4000 rpm
